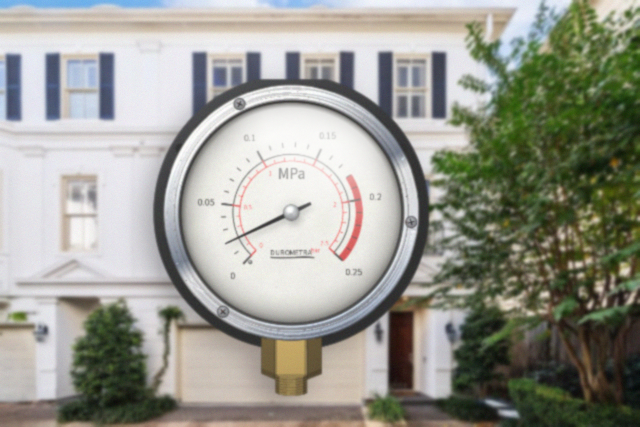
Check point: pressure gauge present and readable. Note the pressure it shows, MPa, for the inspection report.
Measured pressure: 0.02 MPa
